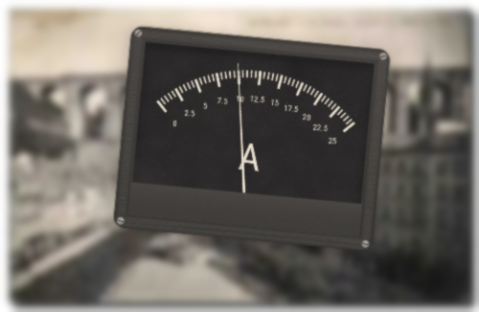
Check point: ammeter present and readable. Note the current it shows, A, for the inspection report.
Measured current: 10 A
